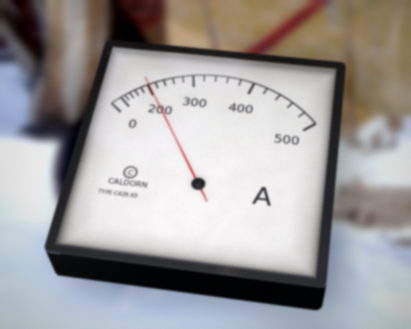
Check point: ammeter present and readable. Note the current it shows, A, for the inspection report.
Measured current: 200 A
